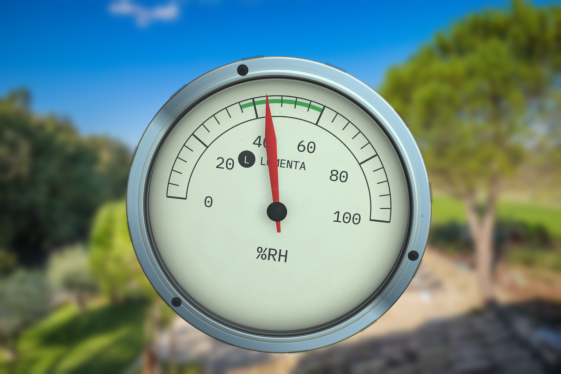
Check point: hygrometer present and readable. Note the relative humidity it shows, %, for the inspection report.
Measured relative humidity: 44 %
